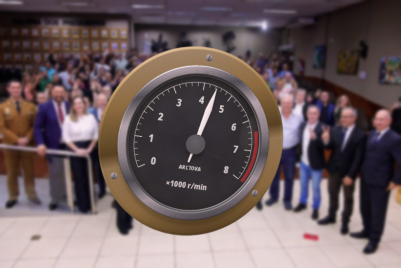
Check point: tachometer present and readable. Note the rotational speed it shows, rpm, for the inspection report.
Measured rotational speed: 4400 rpm
